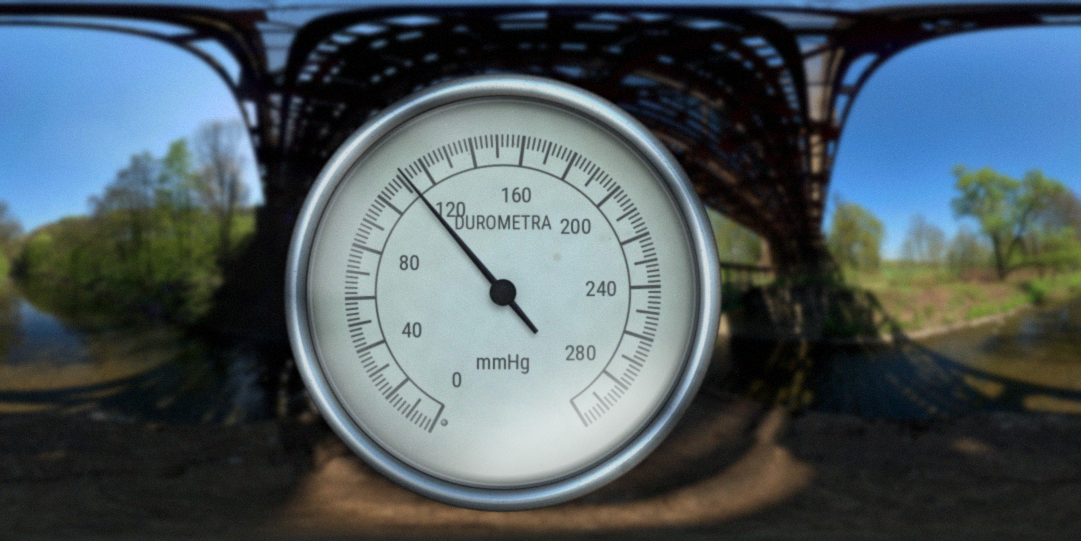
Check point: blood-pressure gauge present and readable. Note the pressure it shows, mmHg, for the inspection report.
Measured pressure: 112 mmHg
